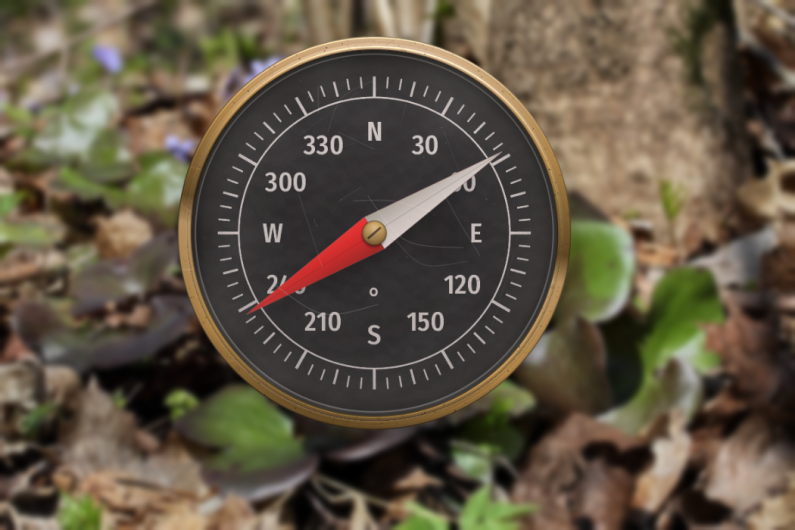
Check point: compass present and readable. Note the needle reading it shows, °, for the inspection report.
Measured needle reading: 237.5 °
